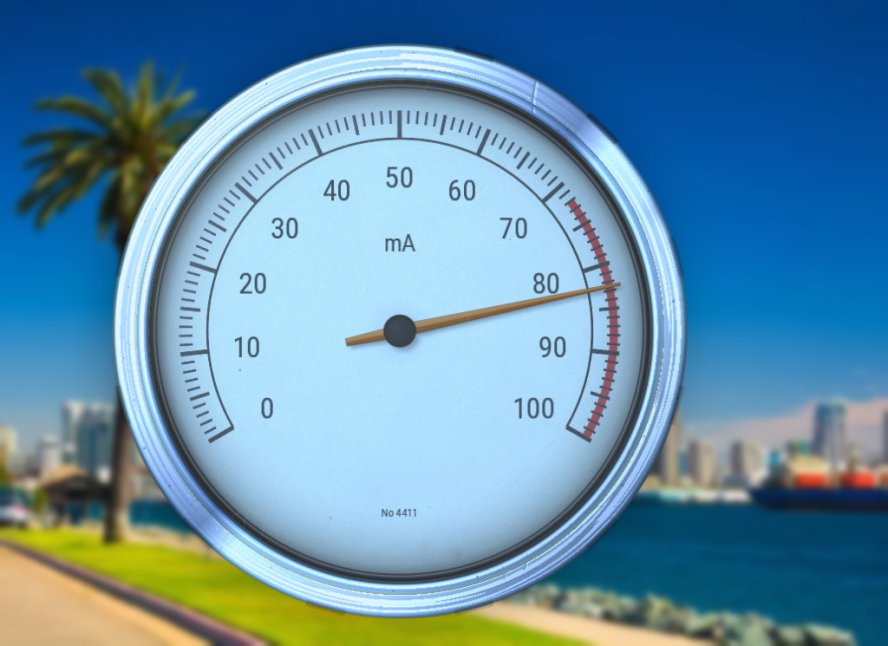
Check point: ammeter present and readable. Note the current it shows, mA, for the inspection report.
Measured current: 82.5 mA
